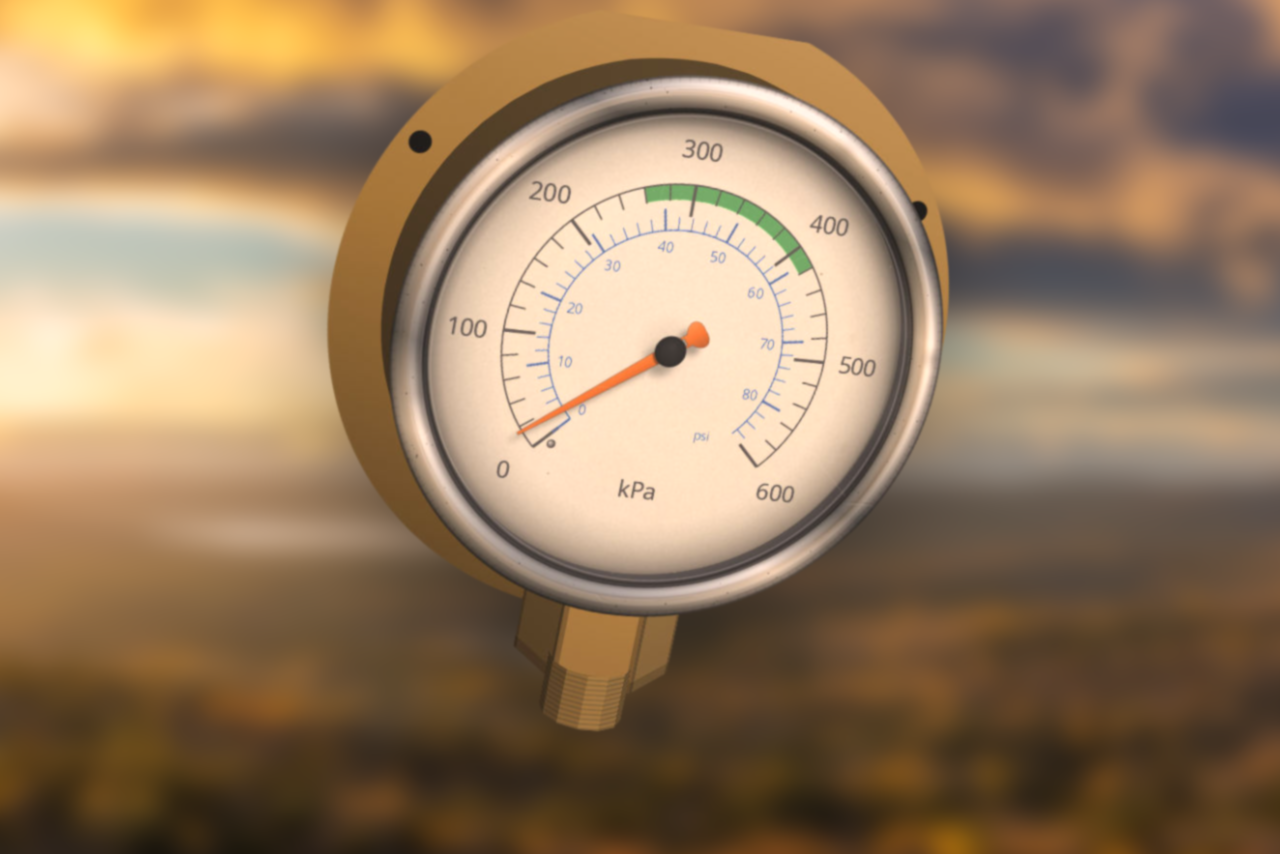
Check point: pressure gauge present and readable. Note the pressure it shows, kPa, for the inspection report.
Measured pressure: 20 kPa
